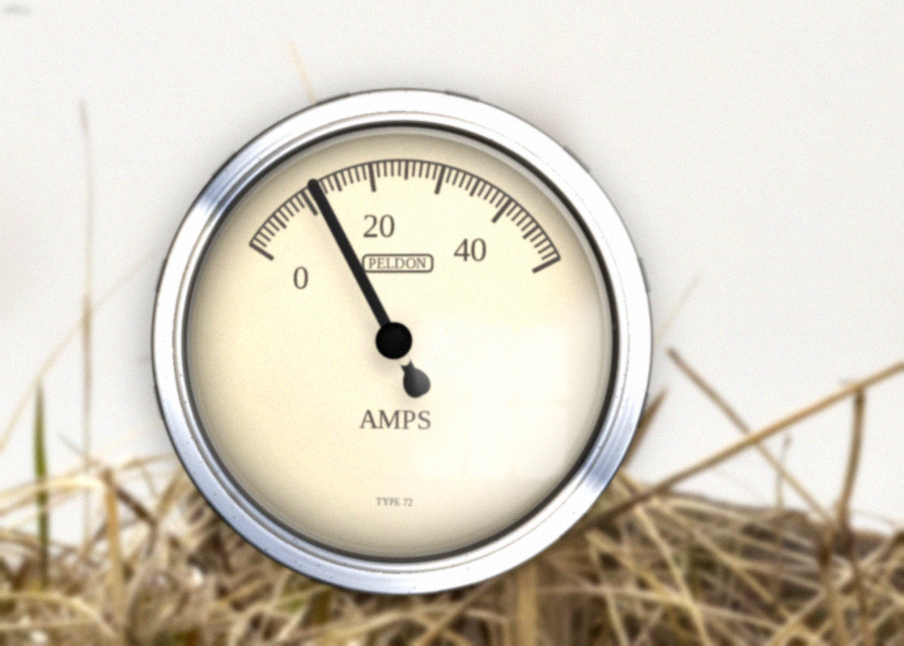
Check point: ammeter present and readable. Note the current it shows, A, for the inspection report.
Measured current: 12 A
